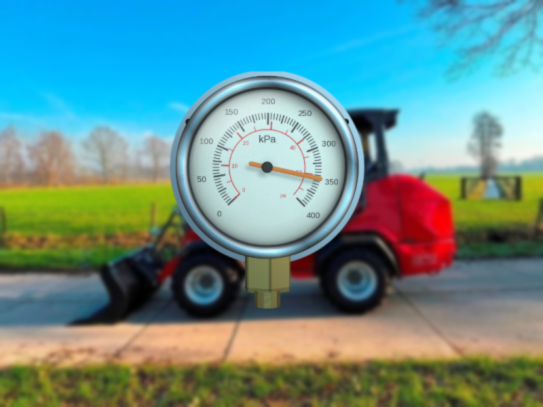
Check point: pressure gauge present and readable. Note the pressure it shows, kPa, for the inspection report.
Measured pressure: 350 kPa
